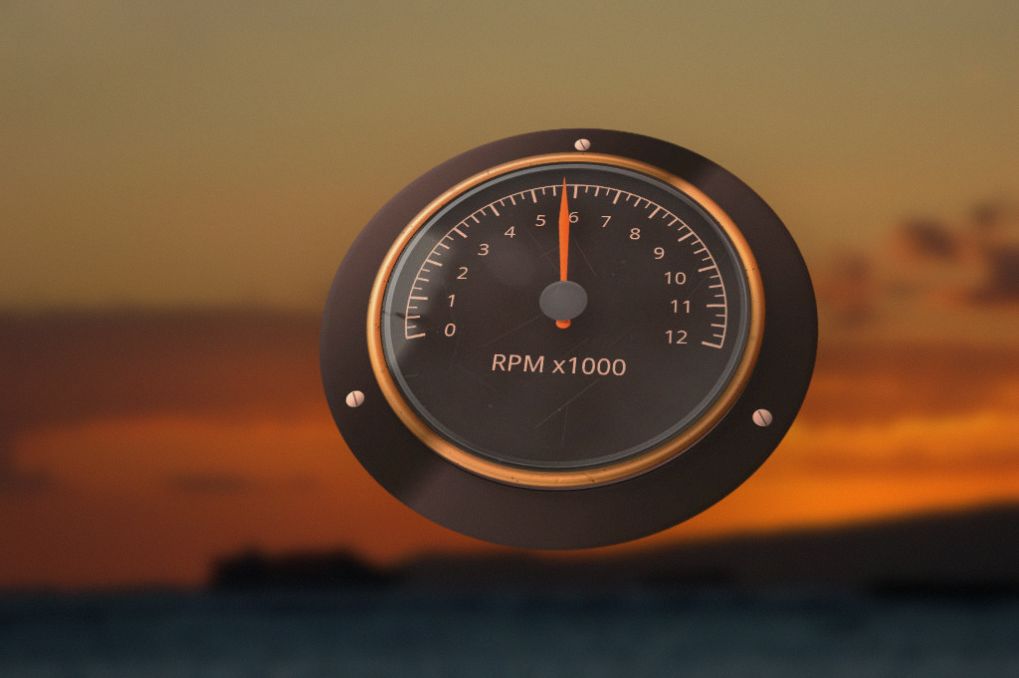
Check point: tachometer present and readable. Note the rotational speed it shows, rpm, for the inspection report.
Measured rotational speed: 5750 rpm
